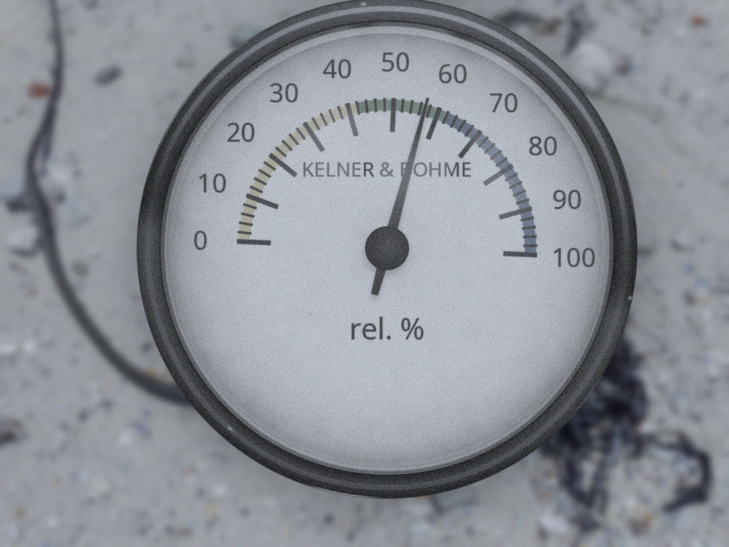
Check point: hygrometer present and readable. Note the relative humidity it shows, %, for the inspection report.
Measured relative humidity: 57 %
